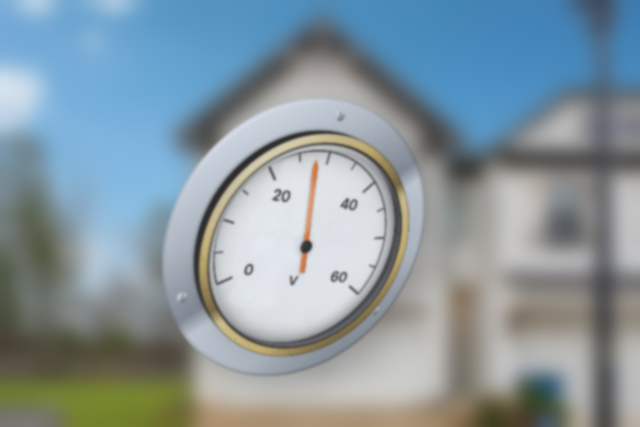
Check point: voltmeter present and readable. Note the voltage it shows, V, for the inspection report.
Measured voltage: 27.5 V
